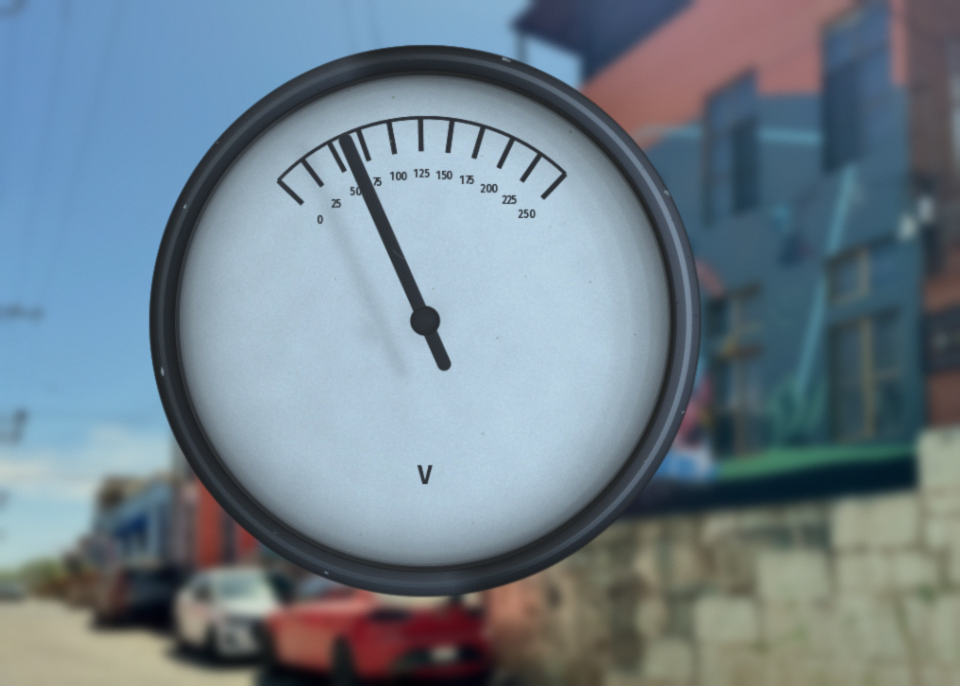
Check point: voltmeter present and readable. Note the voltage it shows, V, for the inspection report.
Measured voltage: 62.5 V
